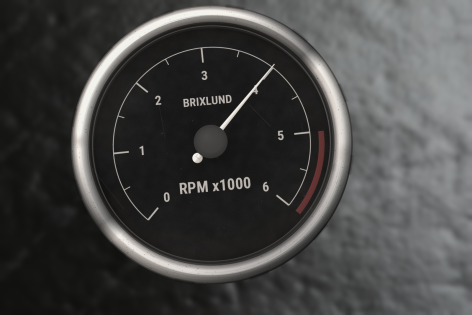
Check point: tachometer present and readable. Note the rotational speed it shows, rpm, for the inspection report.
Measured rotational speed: 4000 rpm
